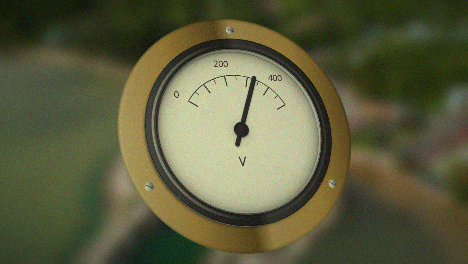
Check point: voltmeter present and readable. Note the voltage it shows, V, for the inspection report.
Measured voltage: 325 V
